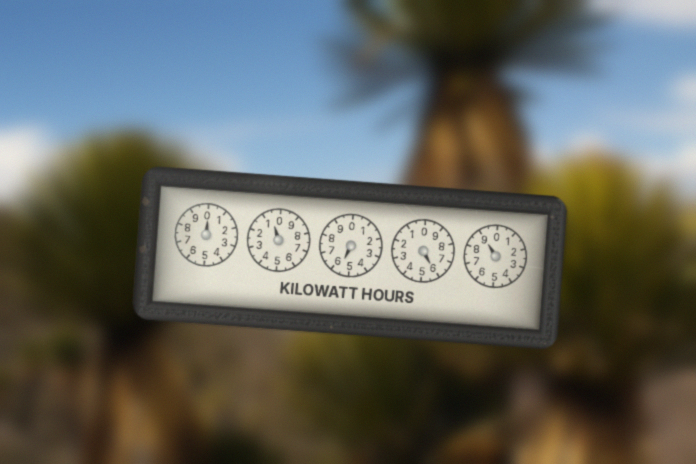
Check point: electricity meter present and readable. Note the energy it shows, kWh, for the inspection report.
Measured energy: 559 kWh
